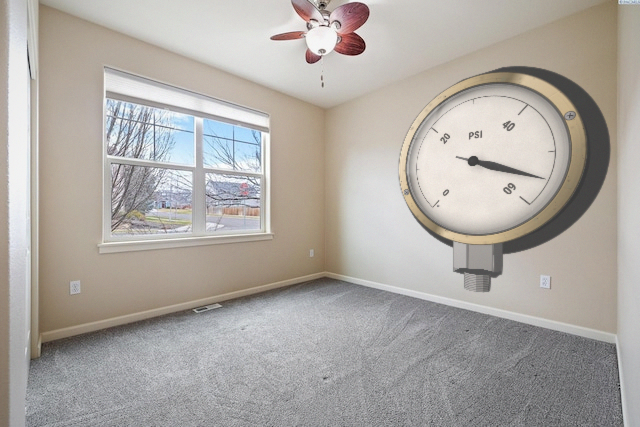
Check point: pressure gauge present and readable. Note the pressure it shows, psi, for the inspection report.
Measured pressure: 55 psi
